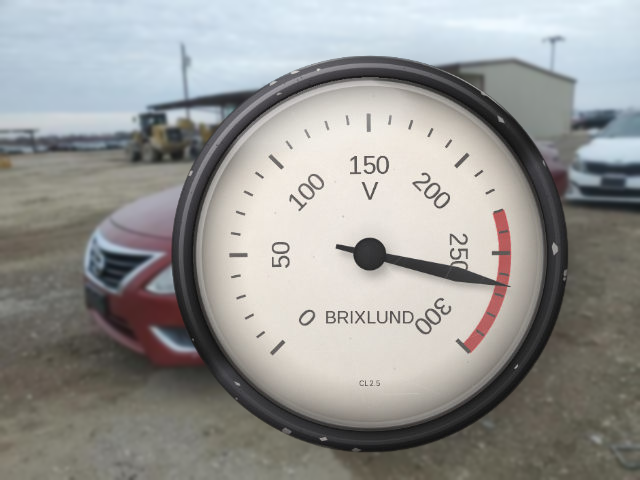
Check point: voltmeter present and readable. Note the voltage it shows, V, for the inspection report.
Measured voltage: 265 V
